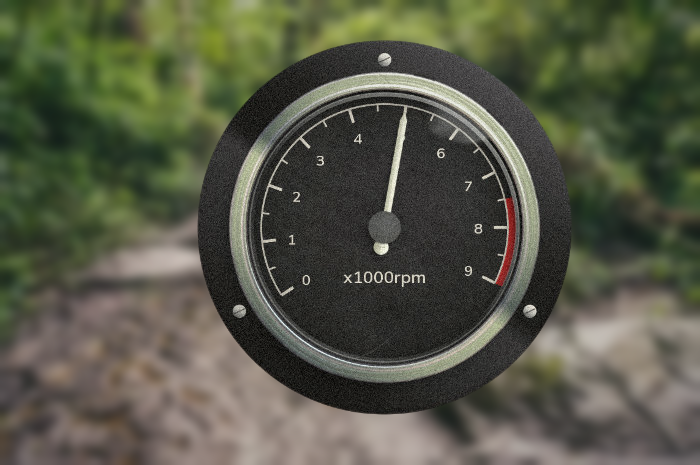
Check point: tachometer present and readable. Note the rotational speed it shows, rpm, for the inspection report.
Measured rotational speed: 5000 rpm
